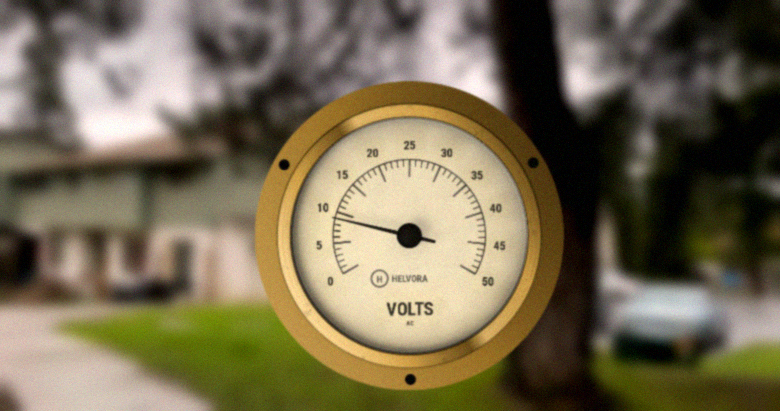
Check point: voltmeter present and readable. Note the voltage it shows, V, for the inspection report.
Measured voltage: 9 V
